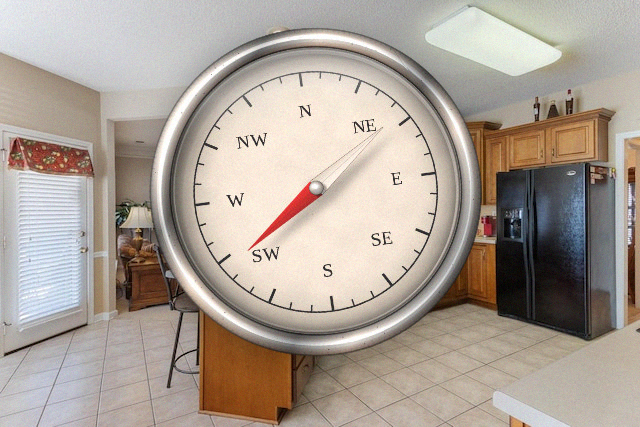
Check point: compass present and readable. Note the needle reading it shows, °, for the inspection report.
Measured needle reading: 235 °
